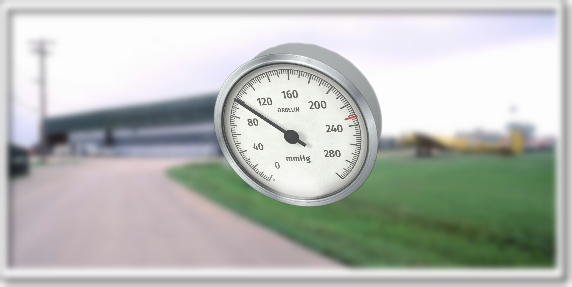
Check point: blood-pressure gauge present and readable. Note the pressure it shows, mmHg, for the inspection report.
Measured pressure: 100 mmHg
